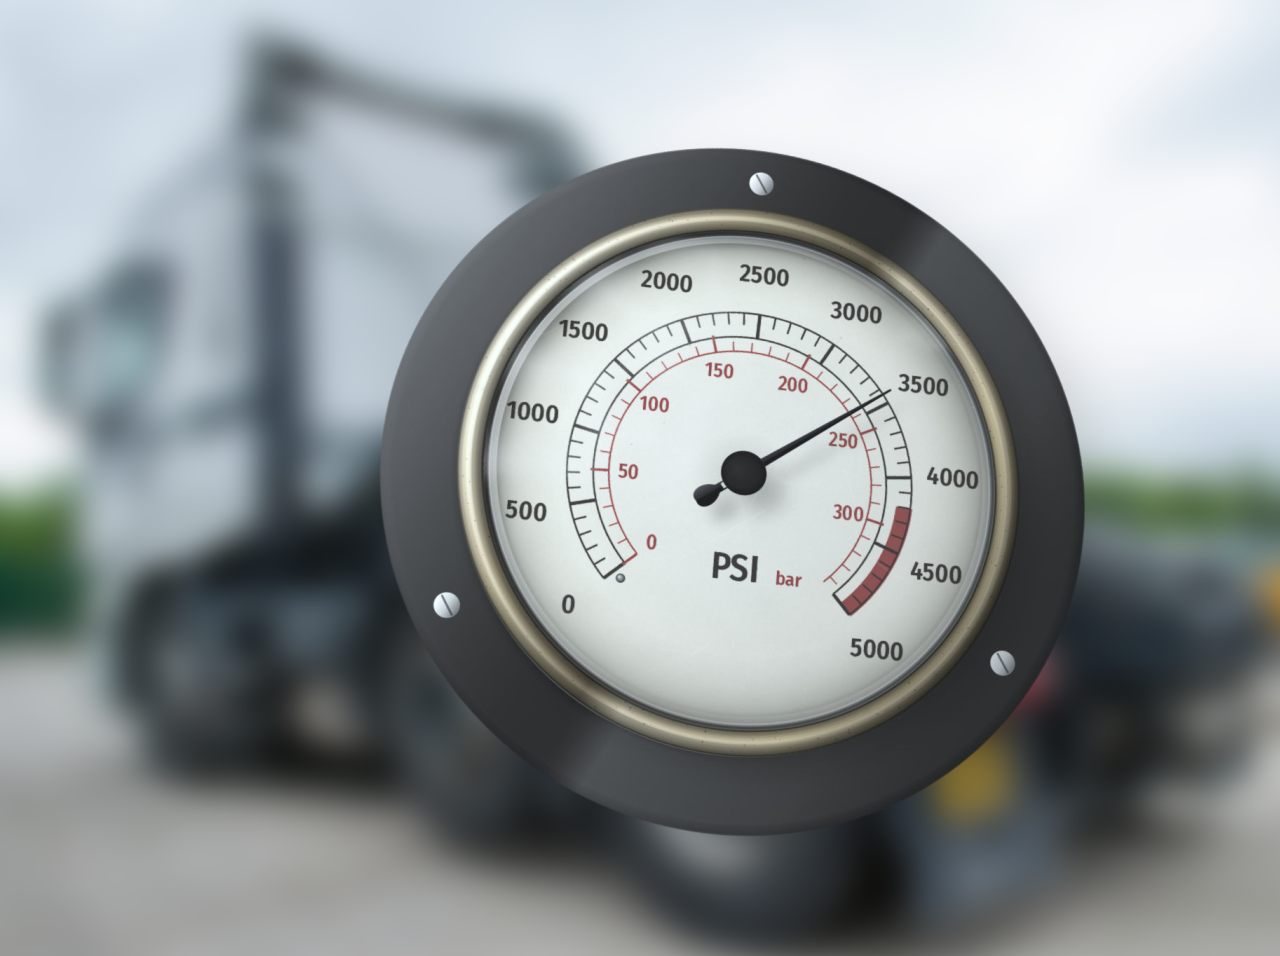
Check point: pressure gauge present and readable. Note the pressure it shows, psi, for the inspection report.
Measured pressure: 3450 psi
